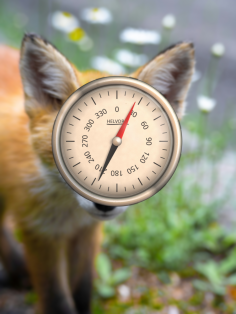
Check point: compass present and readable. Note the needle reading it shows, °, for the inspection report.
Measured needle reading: 25 °
